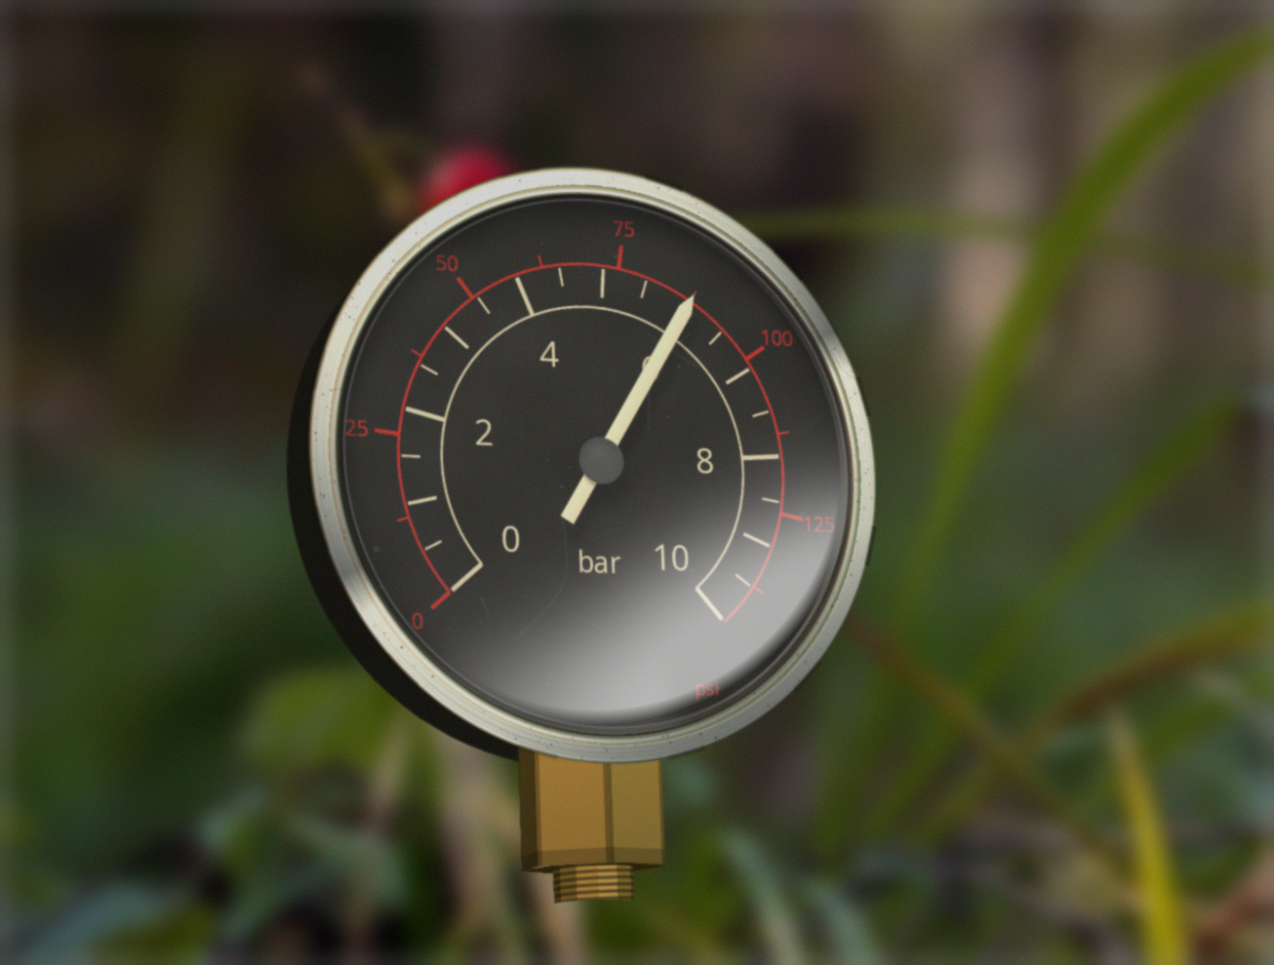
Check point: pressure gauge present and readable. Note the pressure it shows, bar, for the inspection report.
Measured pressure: 6 bar
